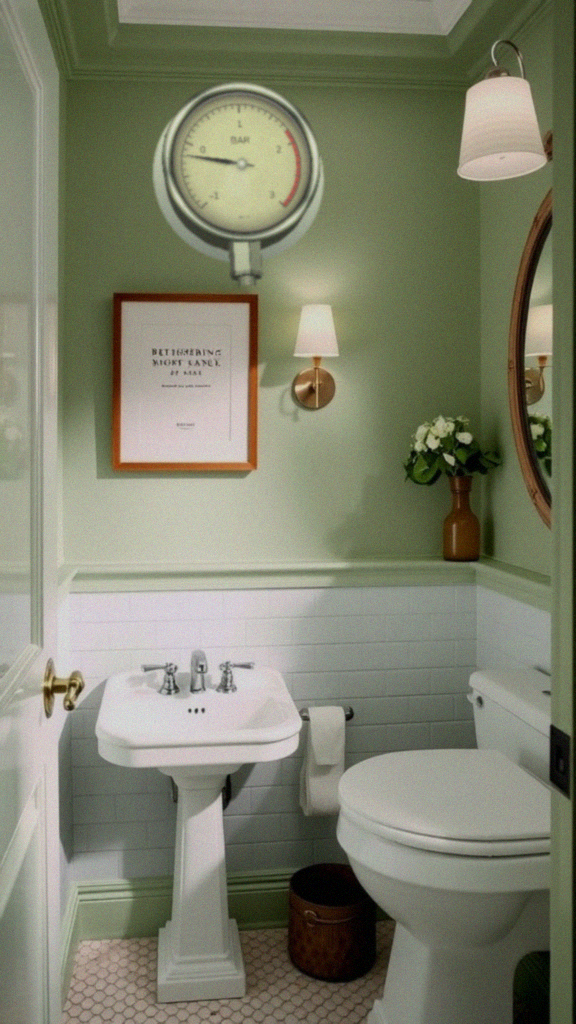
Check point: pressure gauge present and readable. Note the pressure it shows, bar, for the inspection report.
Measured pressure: -0.2 bar
